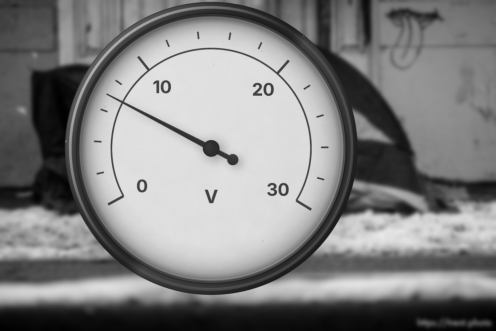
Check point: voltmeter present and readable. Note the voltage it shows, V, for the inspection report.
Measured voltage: 7 V
